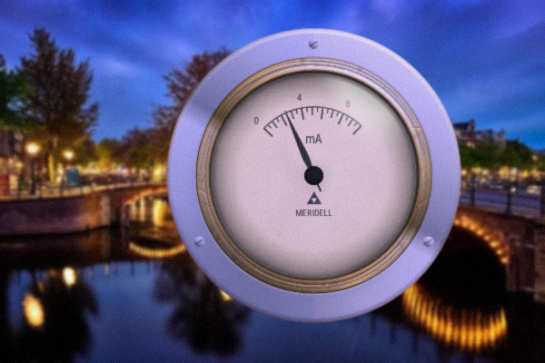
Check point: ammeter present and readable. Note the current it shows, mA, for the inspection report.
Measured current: 2.5 mA
